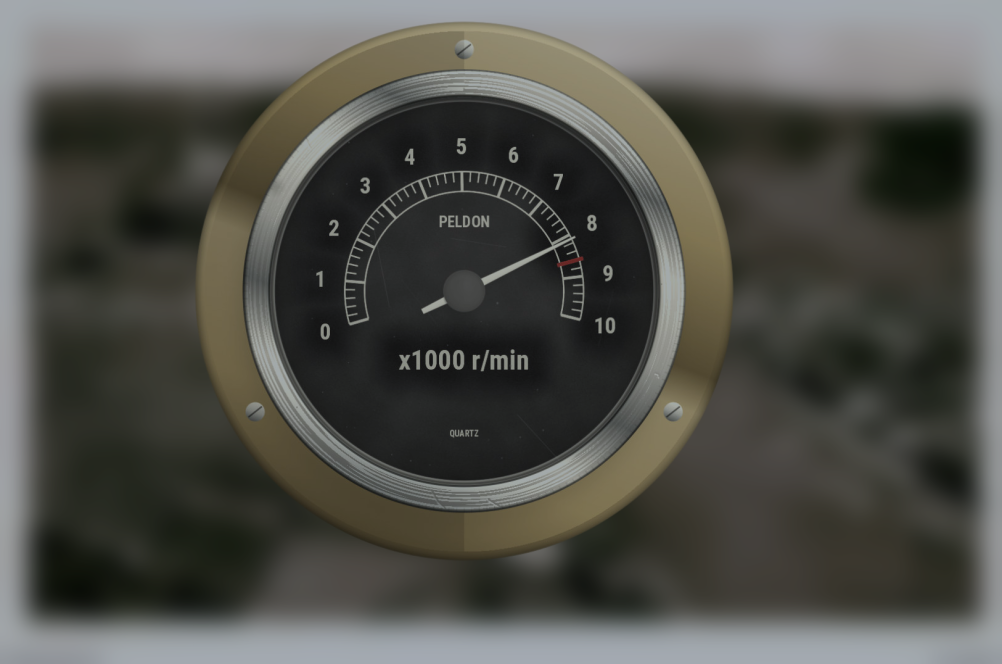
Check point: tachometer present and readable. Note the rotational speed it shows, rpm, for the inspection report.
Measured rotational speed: 8100 rpm
